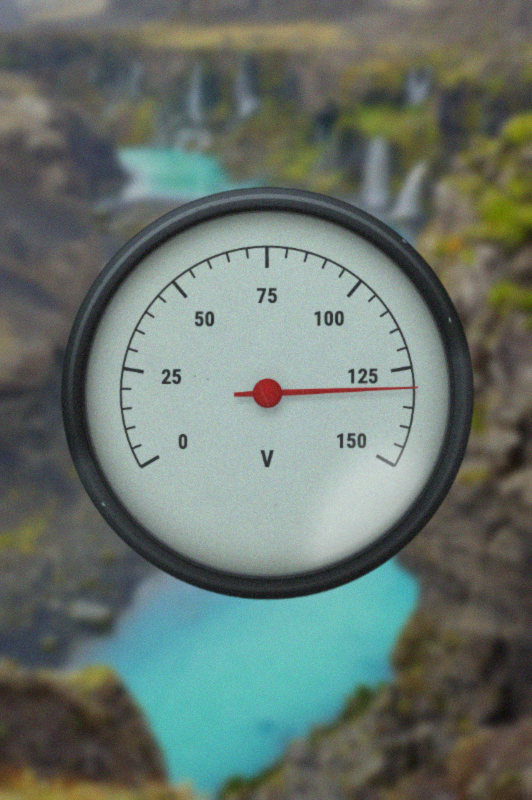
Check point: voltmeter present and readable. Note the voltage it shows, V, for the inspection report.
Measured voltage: 130 V
